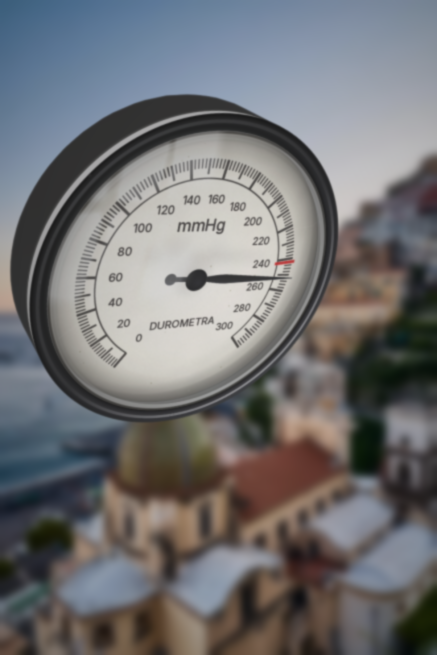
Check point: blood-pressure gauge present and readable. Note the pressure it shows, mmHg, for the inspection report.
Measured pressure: 250 mmHg
